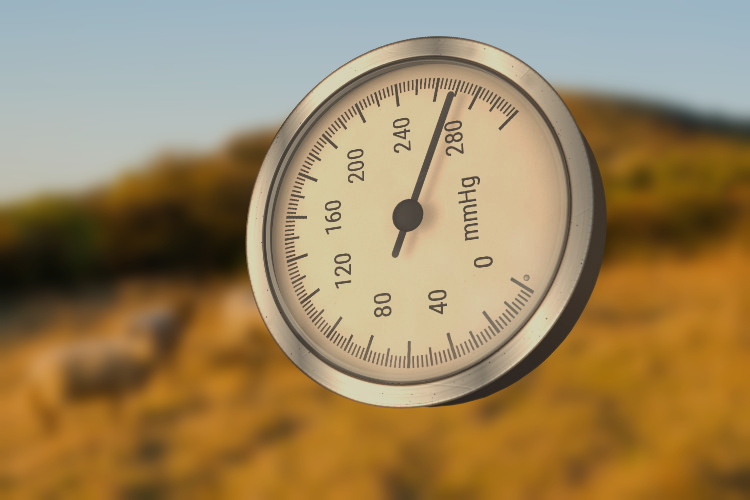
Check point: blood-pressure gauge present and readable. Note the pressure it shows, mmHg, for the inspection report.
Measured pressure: 270 mmHg
